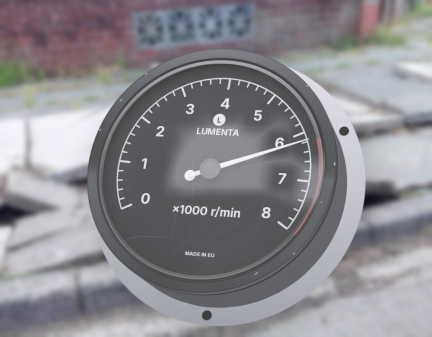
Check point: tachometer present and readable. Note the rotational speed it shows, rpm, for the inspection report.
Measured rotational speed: 6200 rpm
